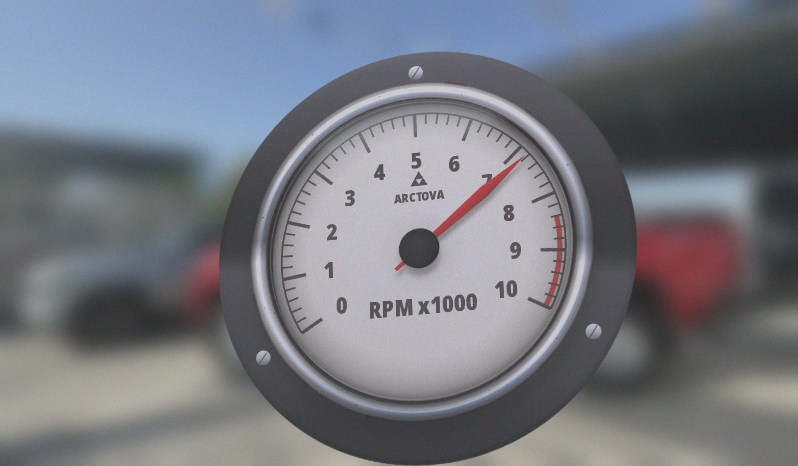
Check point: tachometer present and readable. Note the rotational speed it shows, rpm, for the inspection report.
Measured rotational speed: 7200 rpm
